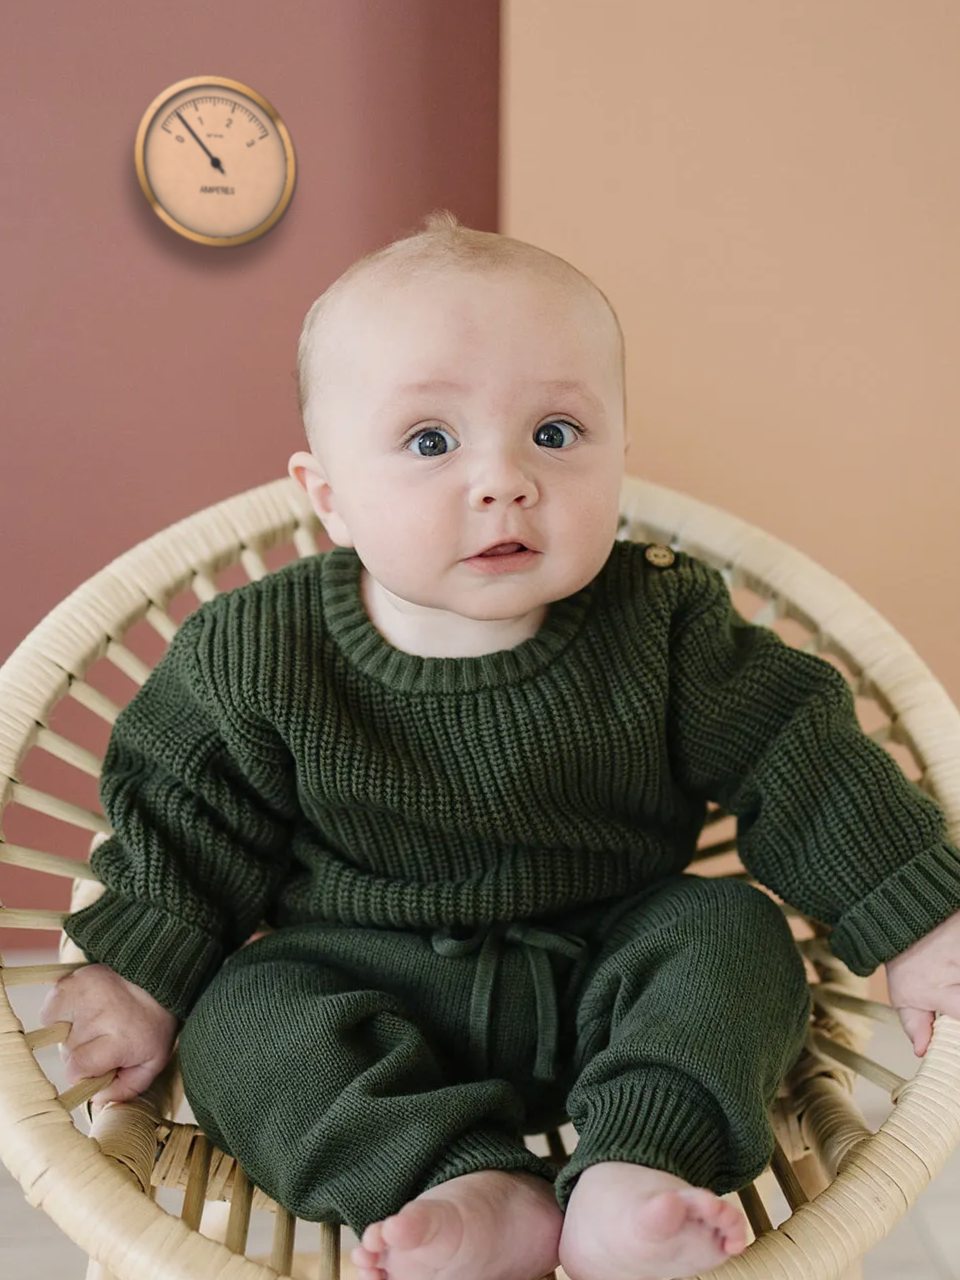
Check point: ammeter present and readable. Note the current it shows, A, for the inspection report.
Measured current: 0.5 A
